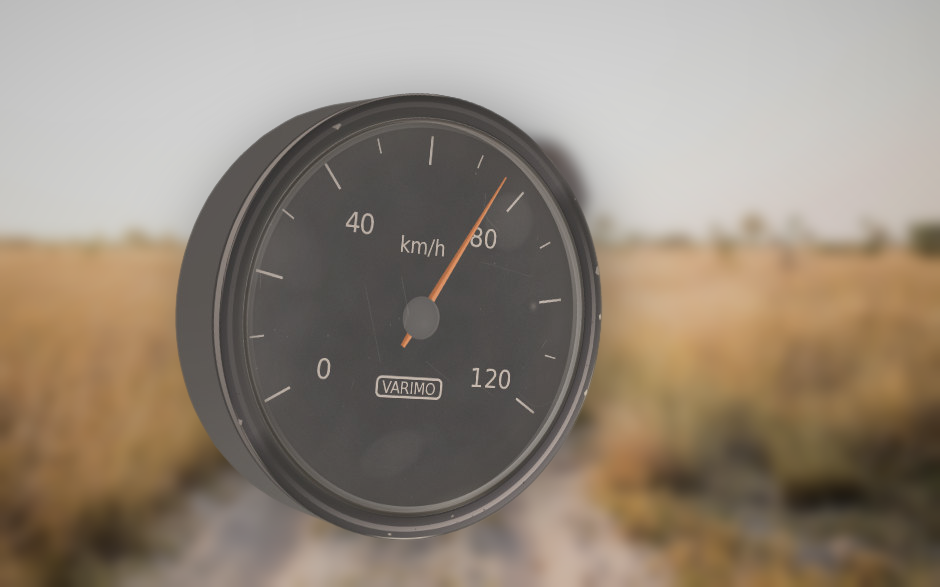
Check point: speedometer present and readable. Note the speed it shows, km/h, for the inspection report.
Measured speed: 75 km/h
